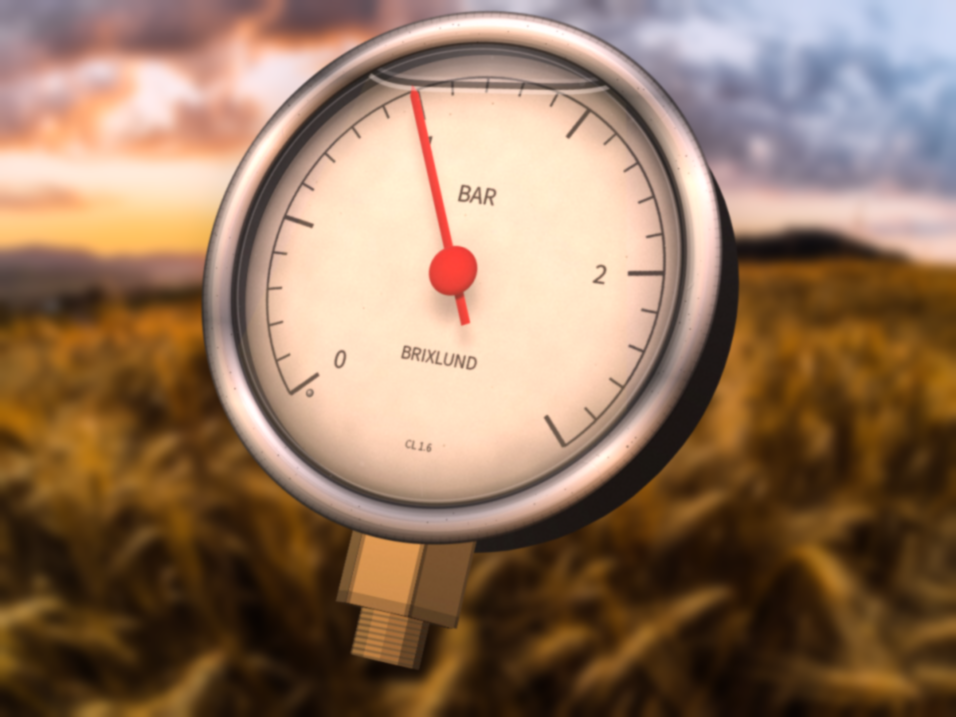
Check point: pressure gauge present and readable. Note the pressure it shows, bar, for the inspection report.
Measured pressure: 1 bar
